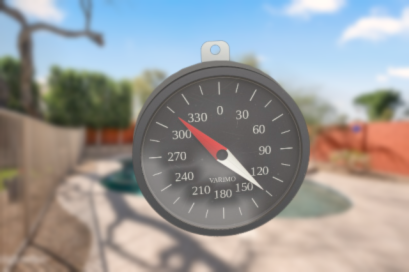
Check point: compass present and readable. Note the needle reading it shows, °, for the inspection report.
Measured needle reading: 315 °
